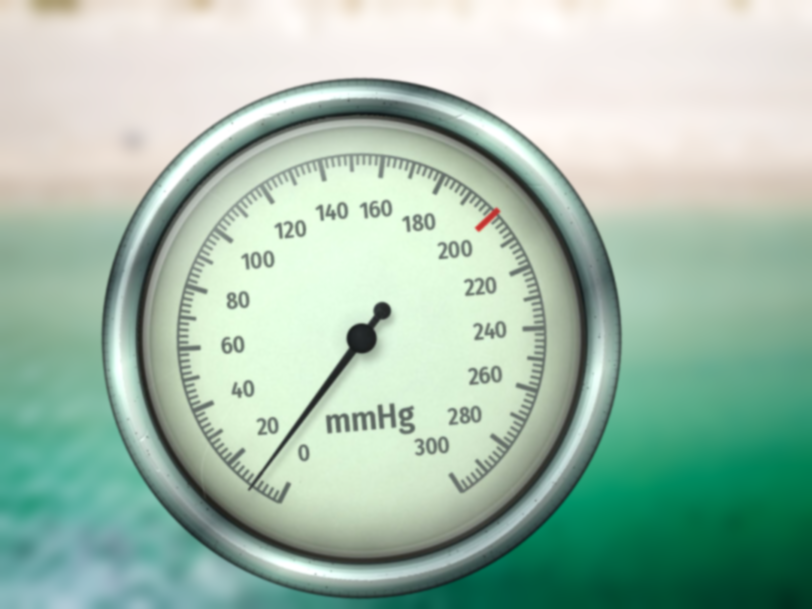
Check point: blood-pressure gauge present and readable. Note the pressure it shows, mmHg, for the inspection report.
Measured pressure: 10 mmHg
